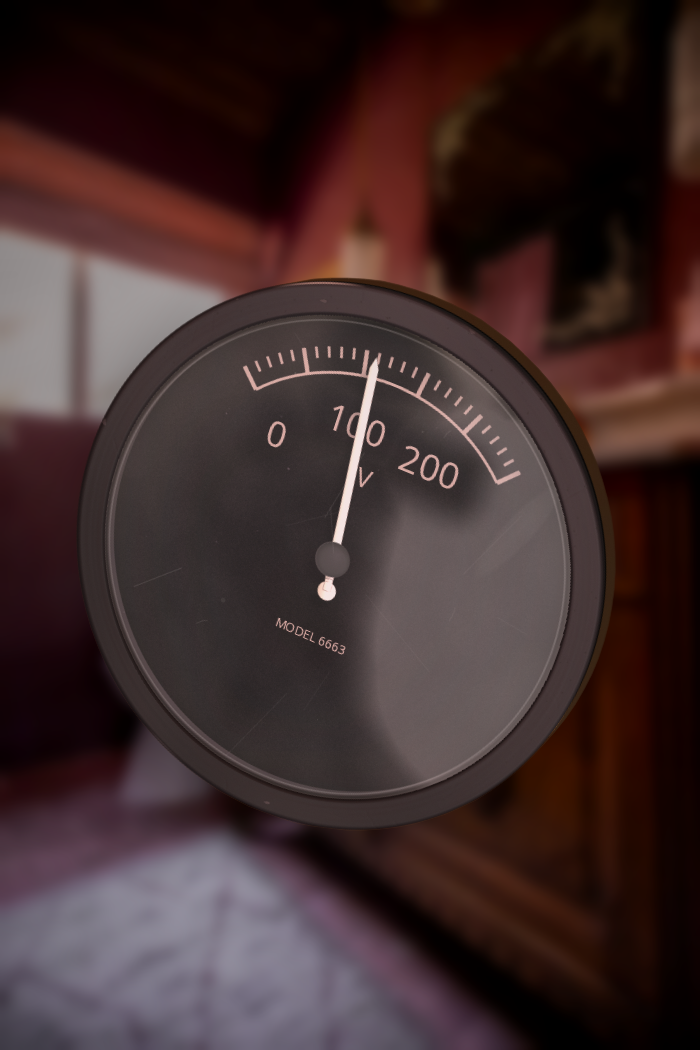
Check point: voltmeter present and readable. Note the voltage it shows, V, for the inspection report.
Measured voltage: 110 V
